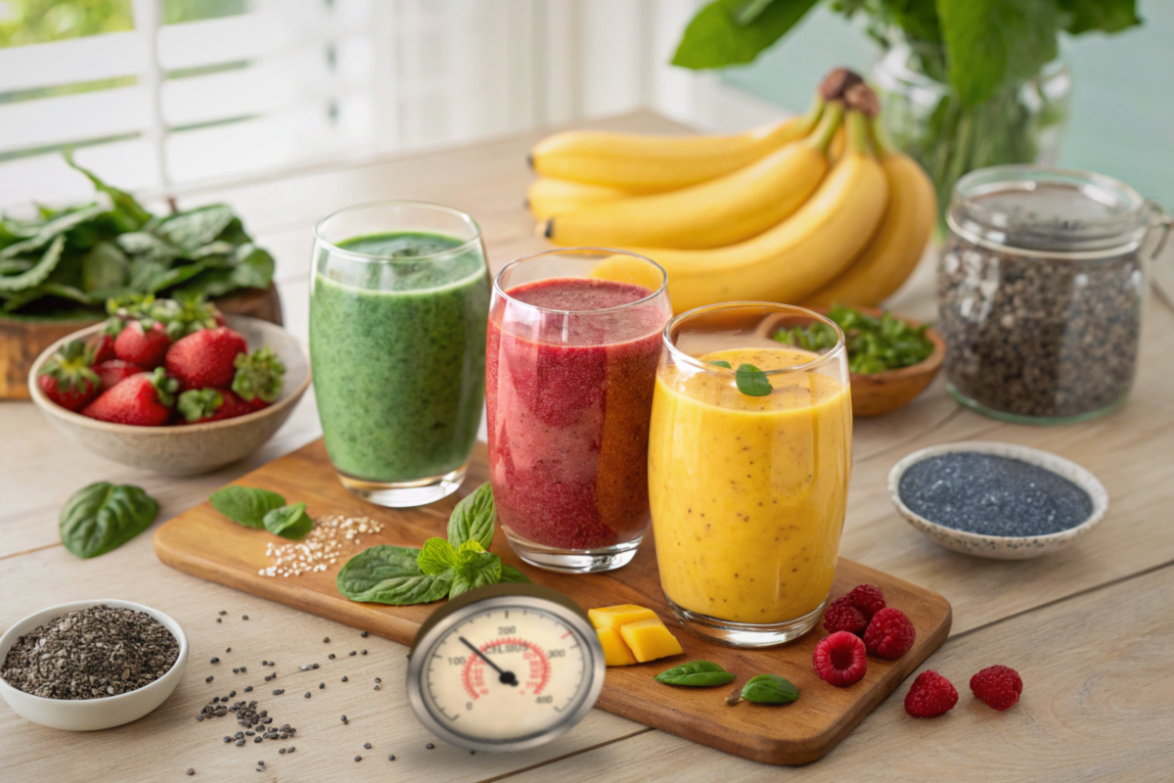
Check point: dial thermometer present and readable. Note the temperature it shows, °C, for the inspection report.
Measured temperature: 140 °C
